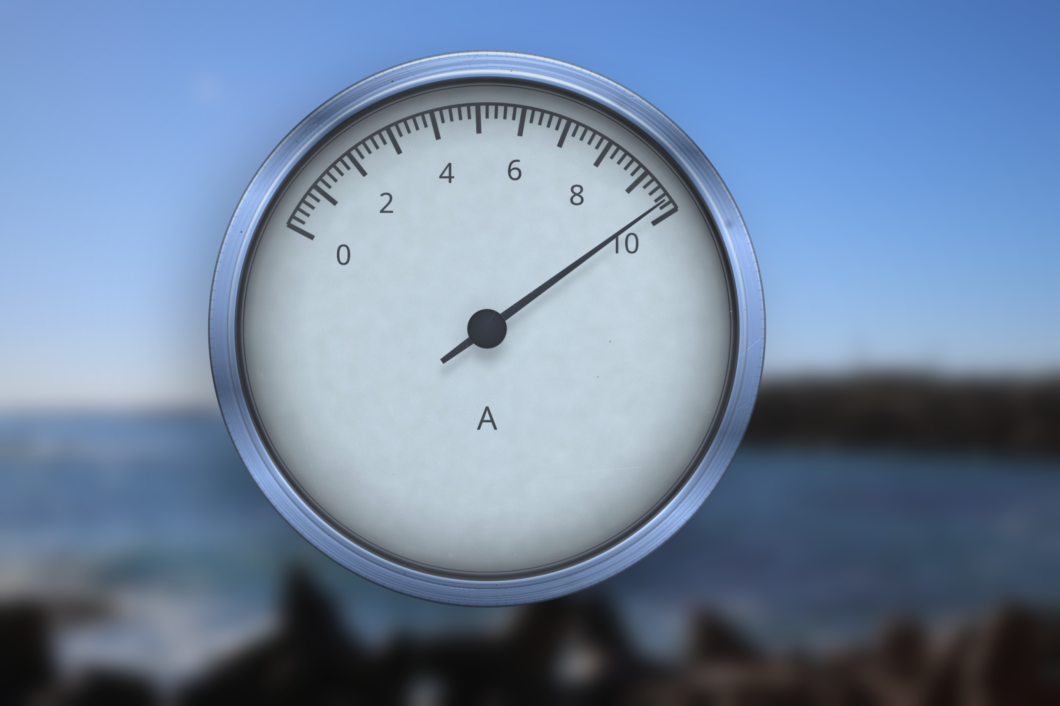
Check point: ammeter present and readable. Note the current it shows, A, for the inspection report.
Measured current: 9.7 A
